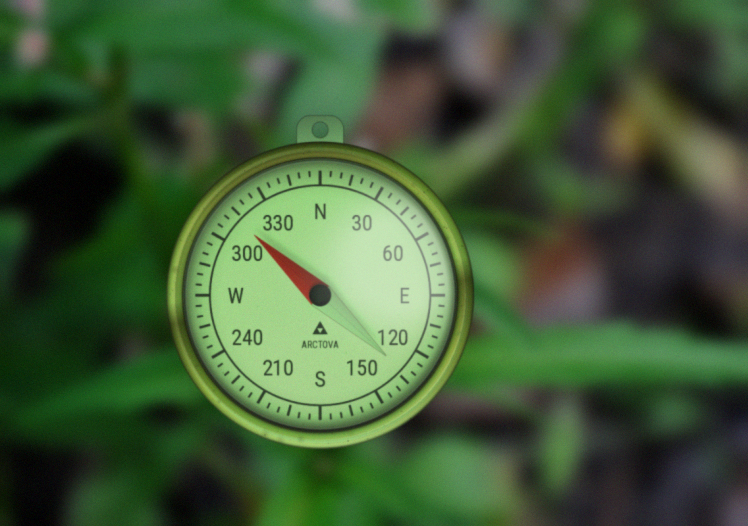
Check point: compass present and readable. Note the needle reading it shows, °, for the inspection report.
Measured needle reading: 312.5 °
